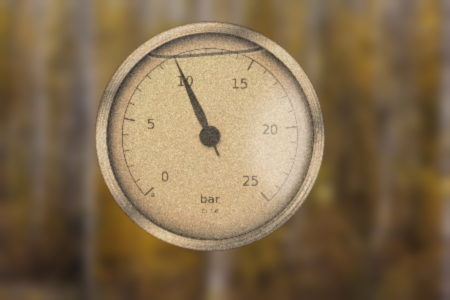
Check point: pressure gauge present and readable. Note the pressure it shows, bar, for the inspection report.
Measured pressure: 10 bar
